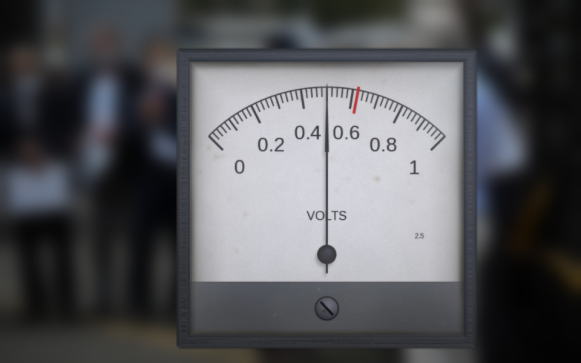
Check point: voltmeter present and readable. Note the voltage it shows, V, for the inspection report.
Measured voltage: 0.5 V
